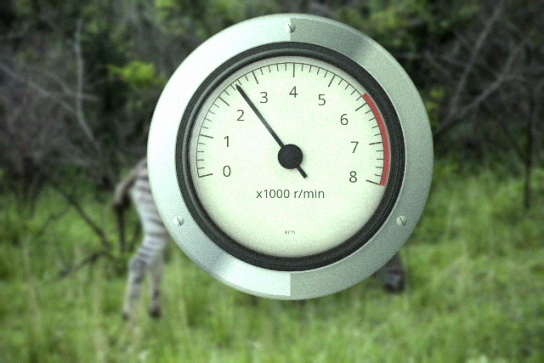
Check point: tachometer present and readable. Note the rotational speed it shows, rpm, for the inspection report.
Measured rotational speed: 2500 rpm
